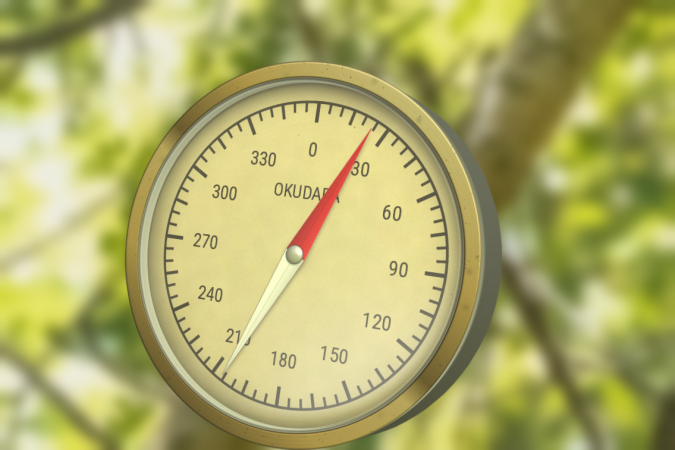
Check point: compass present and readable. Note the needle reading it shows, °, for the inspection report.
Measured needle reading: 25 °
